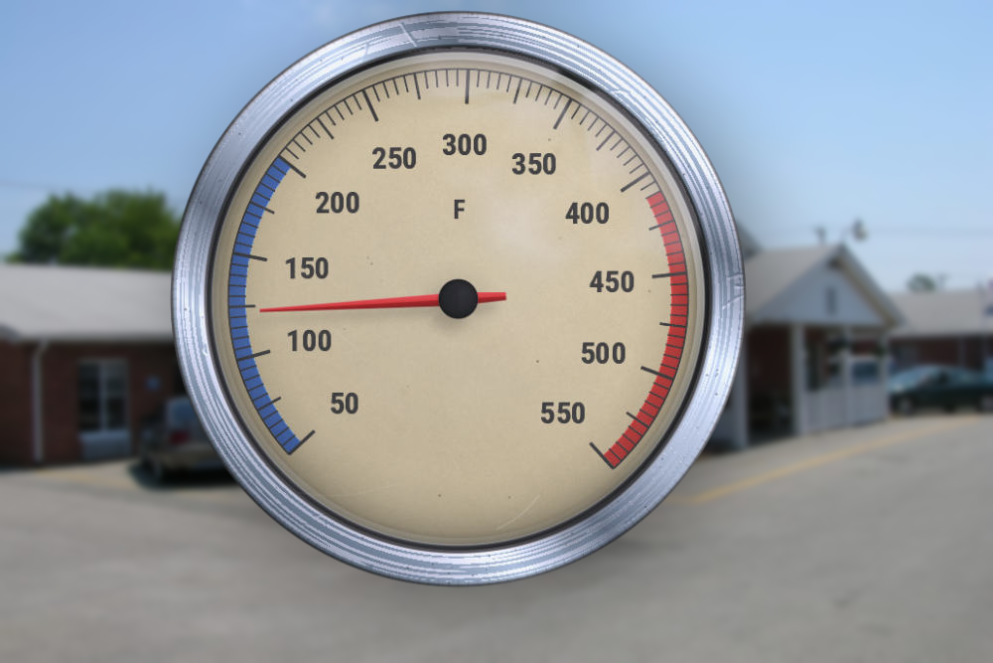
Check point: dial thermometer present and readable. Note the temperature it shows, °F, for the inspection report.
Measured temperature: 122.5 °F
